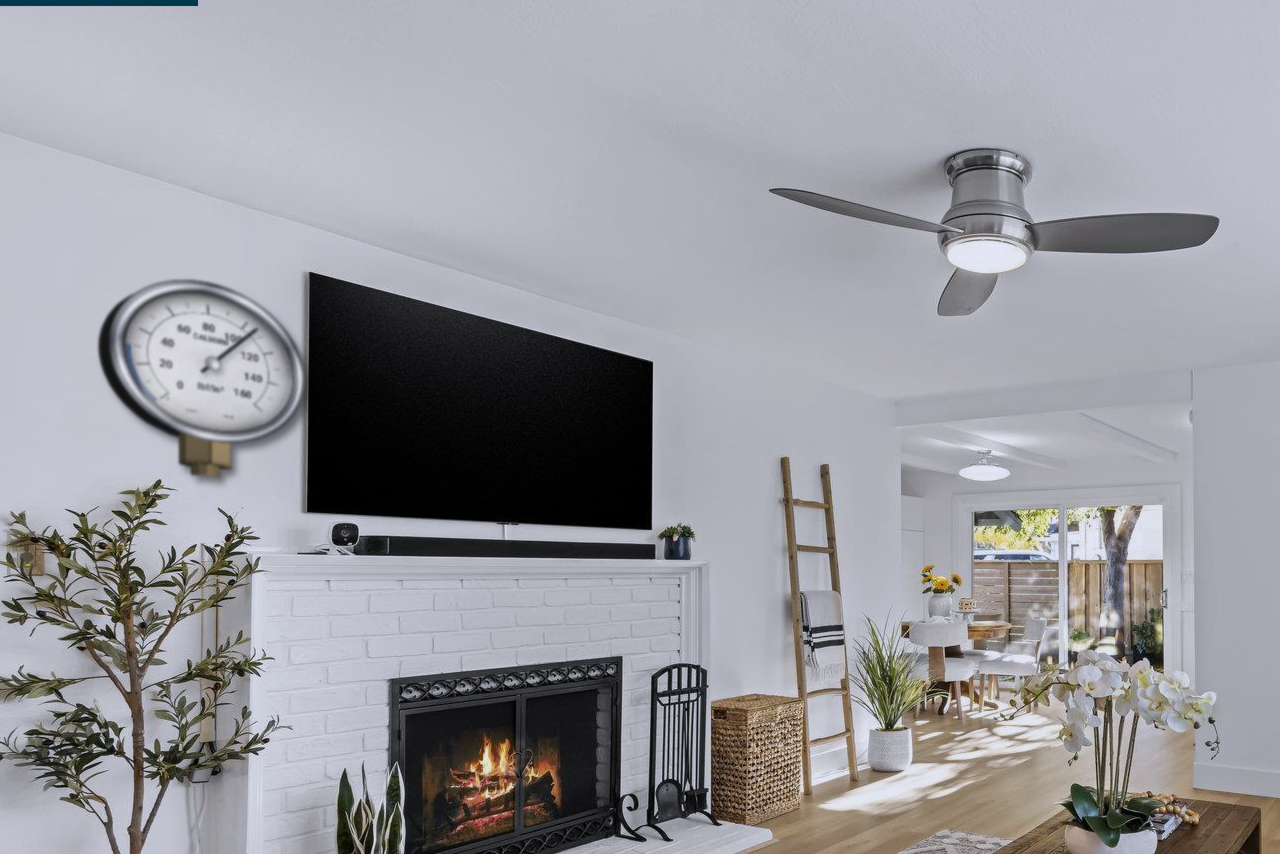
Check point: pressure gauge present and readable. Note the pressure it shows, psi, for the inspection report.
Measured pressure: 105 psi
